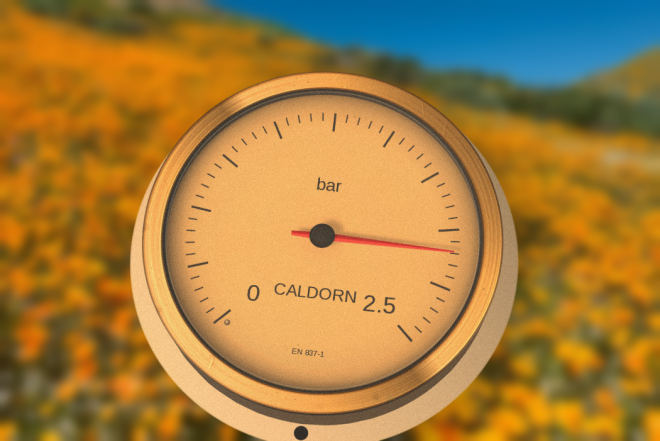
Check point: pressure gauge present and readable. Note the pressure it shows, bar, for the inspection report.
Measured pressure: 2.1 bar
